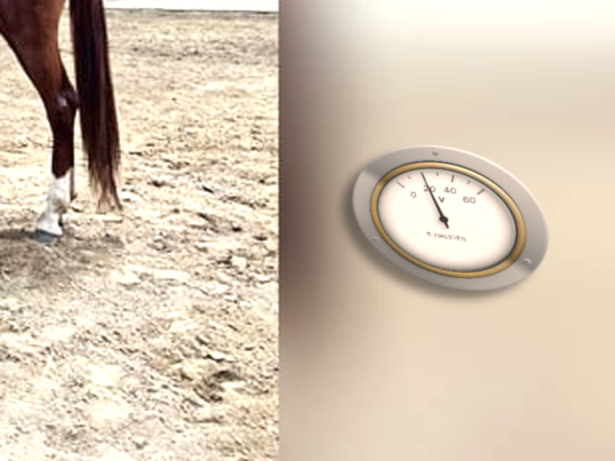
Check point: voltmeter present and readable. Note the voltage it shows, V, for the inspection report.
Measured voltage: 20 V
